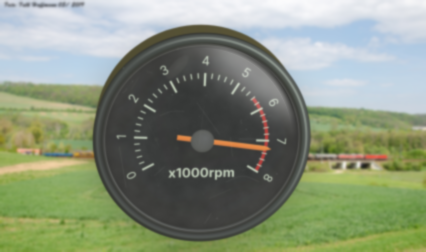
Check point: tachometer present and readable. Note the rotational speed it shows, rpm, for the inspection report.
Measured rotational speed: 7200 rpm
